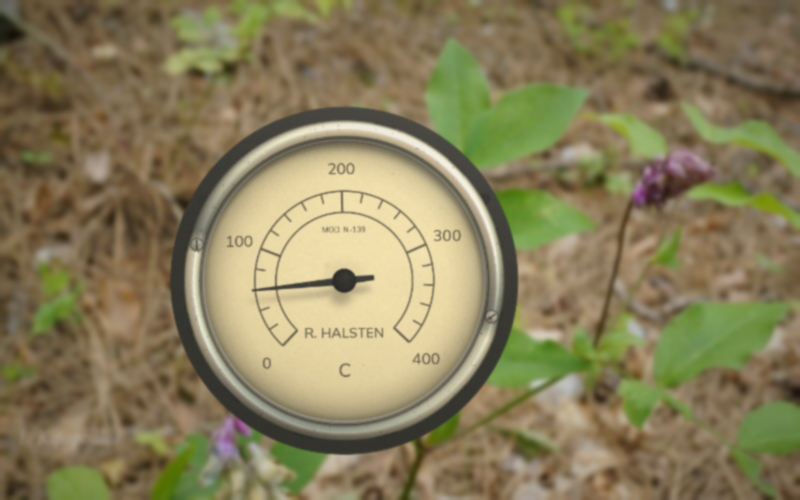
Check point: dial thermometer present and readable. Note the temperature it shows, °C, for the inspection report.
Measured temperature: 60 °C
